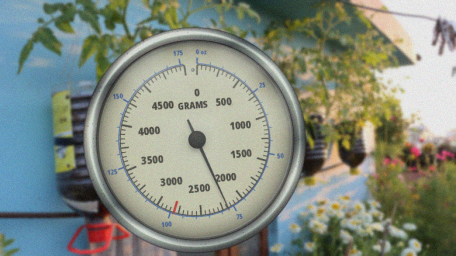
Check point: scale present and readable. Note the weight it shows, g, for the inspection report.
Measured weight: 2200 g
